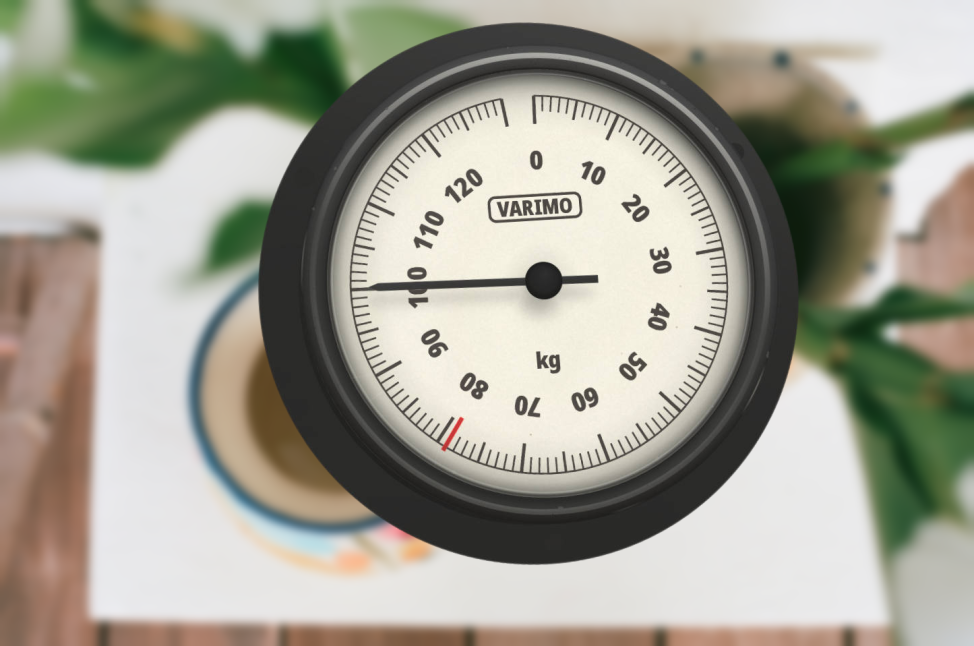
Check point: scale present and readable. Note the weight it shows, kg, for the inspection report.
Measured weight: 100 kg
